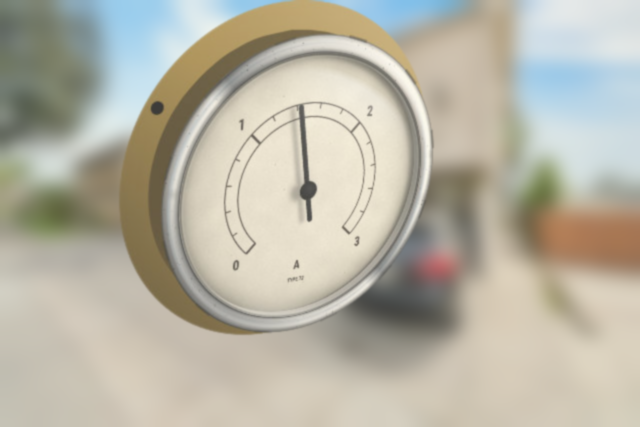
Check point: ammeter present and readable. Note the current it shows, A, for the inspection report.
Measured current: 1.4 A
